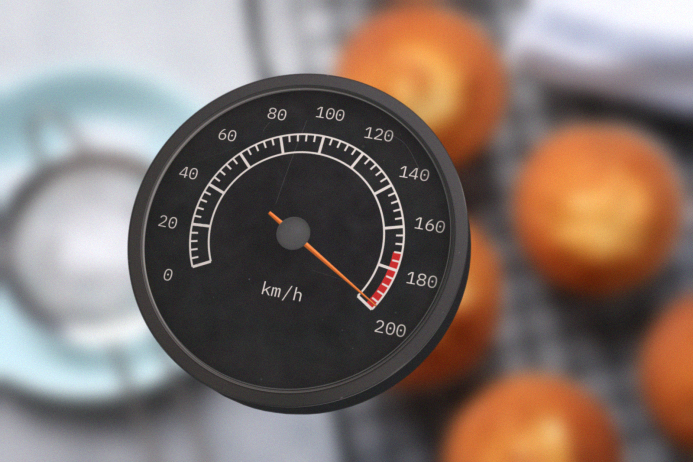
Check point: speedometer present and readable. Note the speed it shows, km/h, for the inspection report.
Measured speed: 198 km/h
